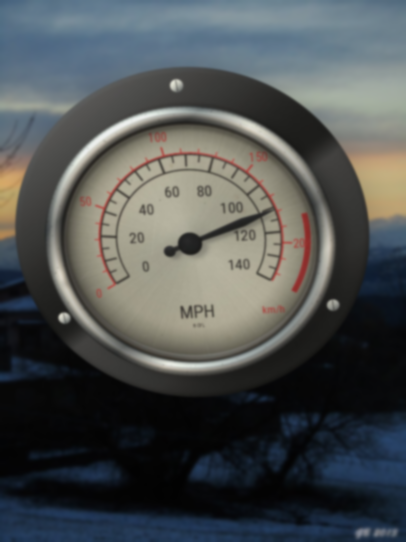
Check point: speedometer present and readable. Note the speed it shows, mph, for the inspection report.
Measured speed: 110 mph
